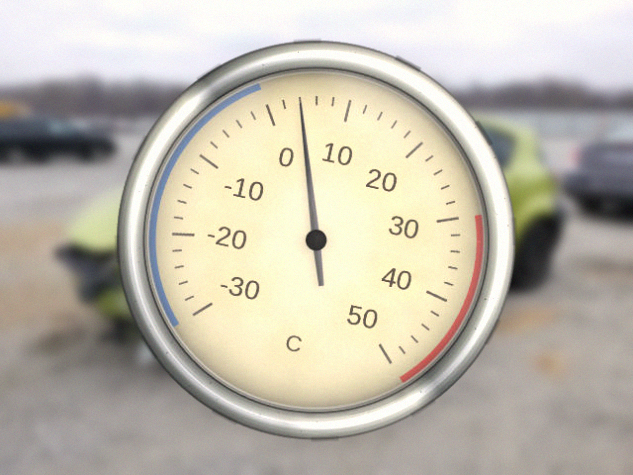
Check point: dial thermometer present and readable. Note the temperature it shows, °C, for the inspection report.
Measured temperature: 4 °C
